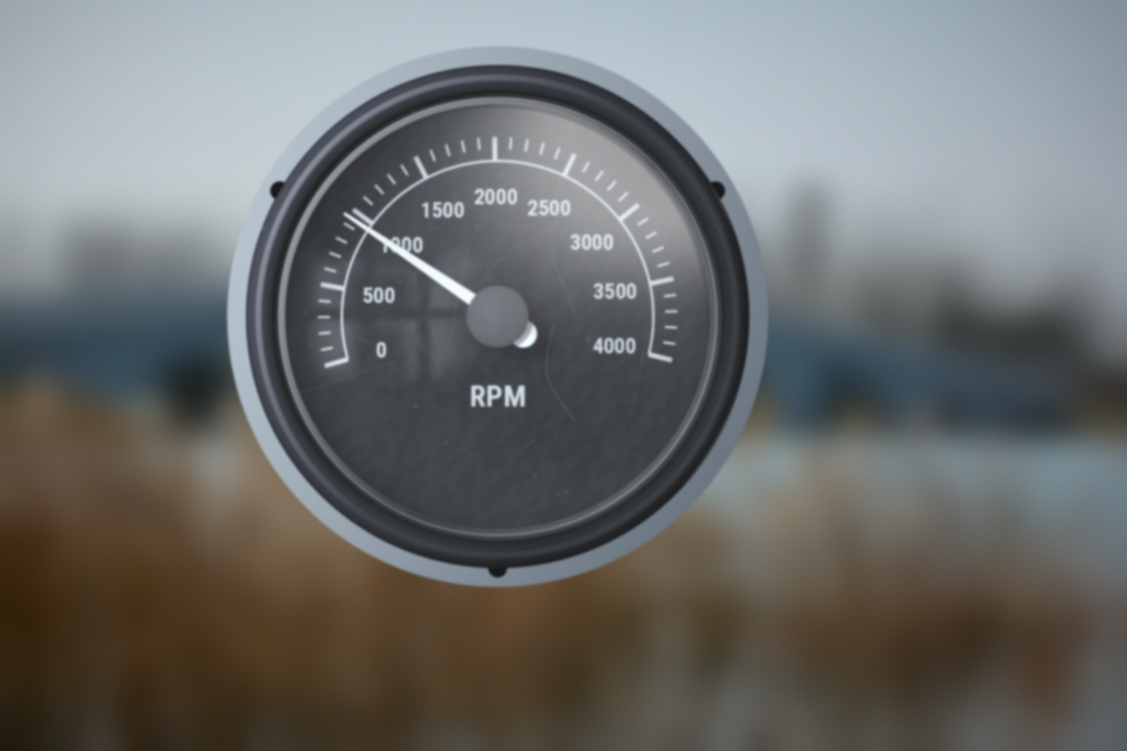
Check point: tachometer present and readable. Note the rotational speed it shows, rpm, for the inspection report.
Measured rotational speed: 950 rpm
